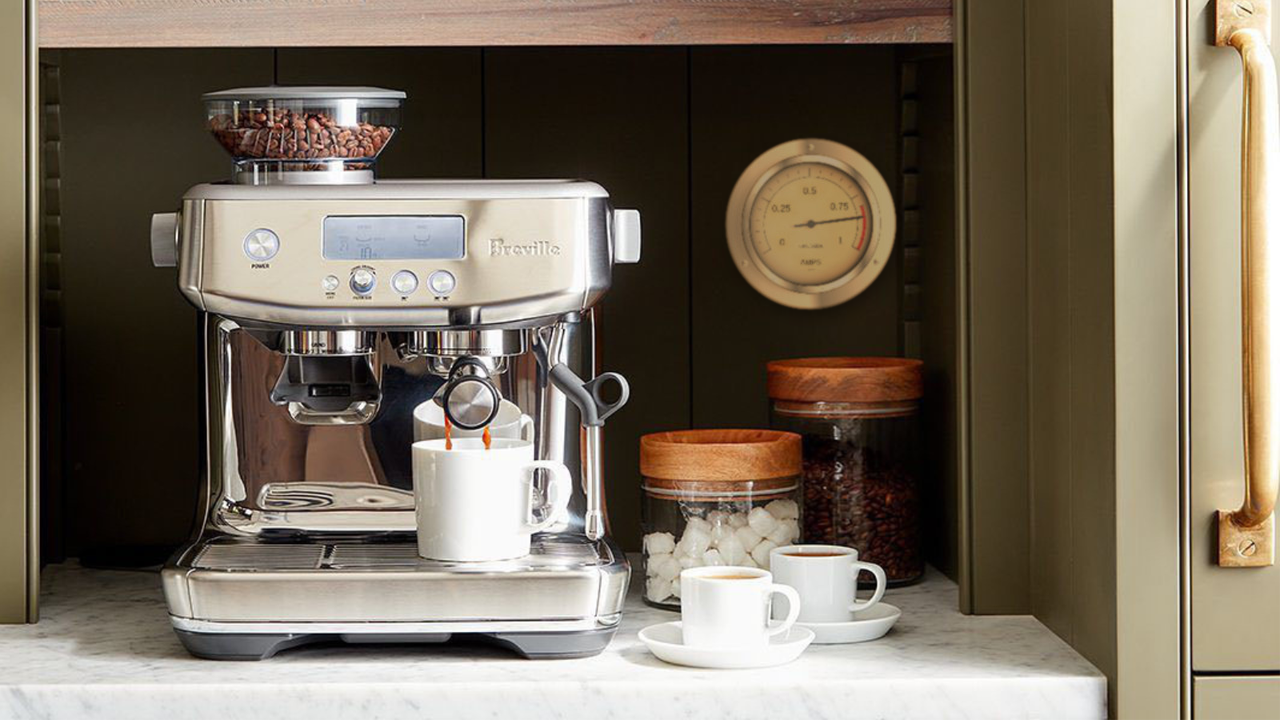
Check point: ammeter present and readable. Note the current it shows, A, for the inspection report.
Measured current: 0.85 A
